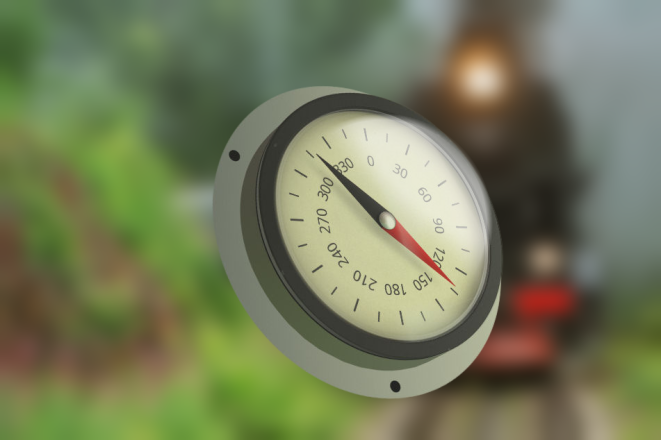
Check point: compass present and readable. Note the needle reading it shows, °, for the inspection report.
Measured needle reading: 135 °
